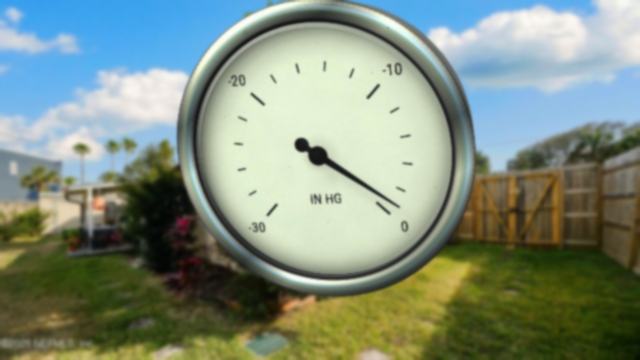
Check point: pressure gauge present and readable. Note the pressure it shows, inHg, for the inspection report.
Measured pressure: -1 inHg
